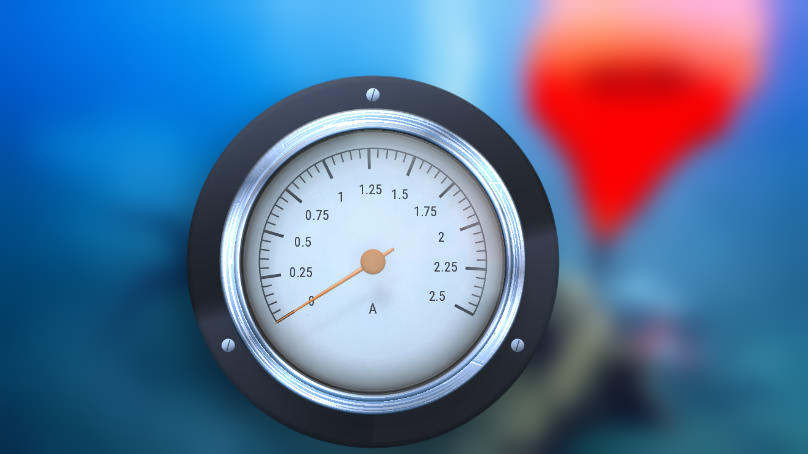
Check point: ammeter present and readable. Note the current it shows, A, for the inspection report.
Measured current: 0 A
